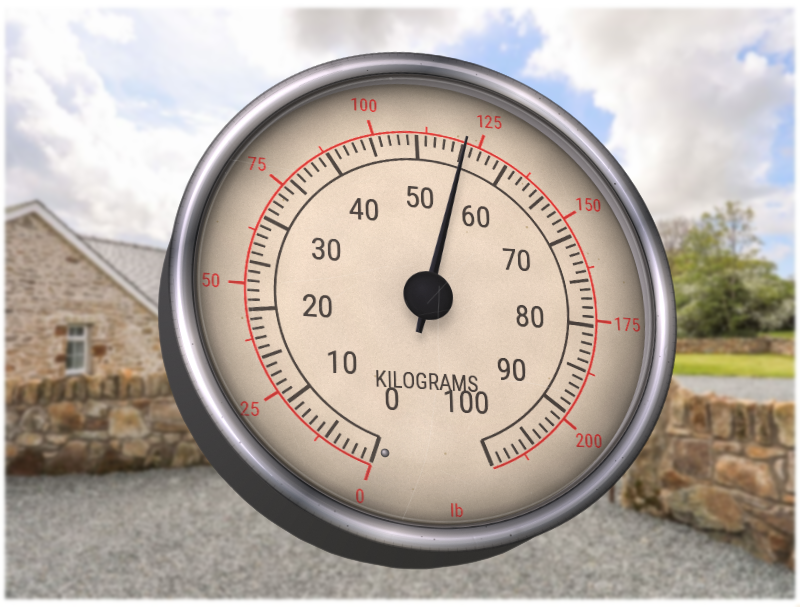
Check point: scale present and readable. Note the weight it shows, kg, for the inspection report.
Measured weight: 55 kg
